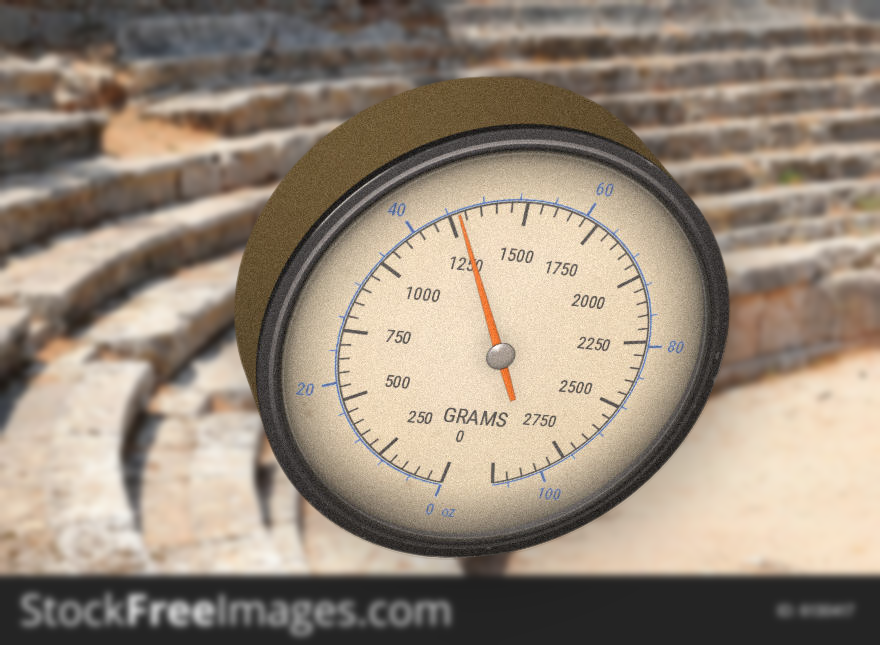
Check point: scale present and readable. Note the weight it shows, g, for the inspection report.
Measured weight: 1275 g
